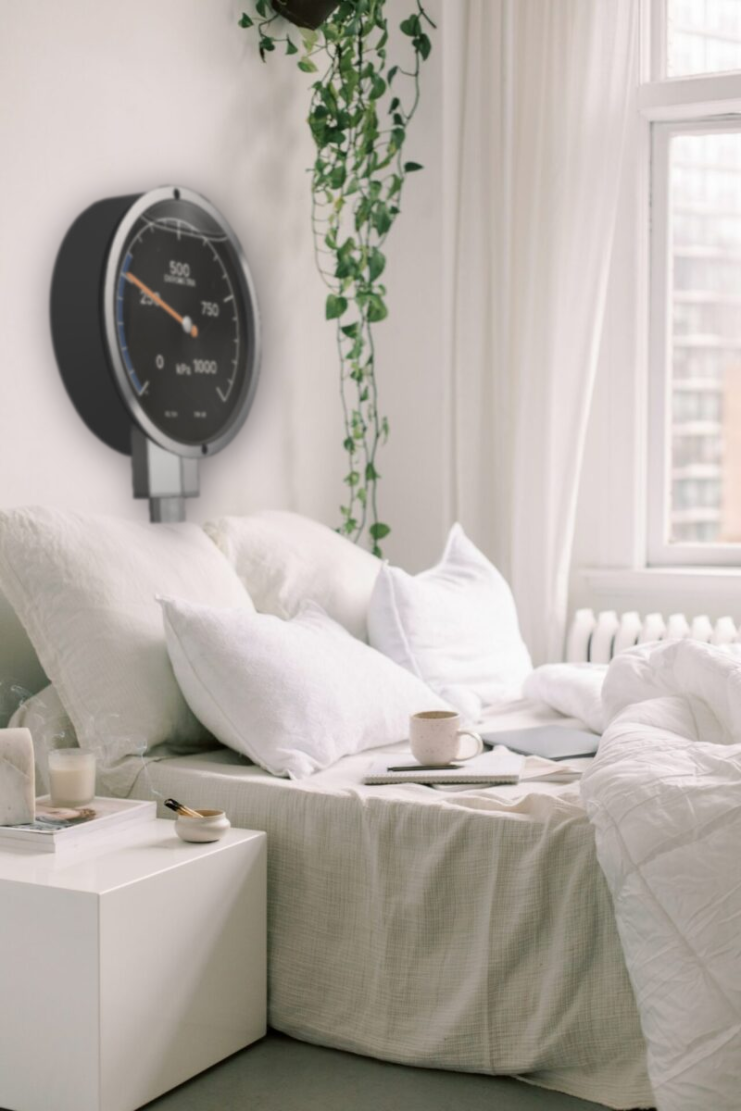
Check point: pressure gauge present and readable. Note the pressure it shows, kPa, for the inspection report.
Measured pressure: 250 kPa
